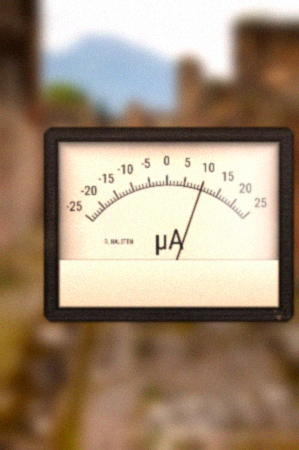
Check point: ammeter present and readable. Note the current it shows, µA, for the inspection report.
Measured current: 10 µA
